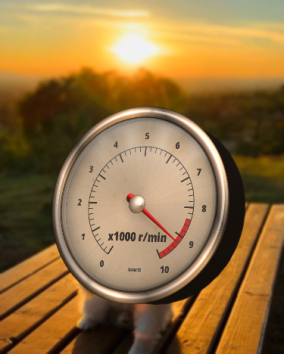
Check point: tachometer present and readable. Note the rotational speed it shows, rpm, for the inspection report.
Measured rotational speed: 9200 rpm
